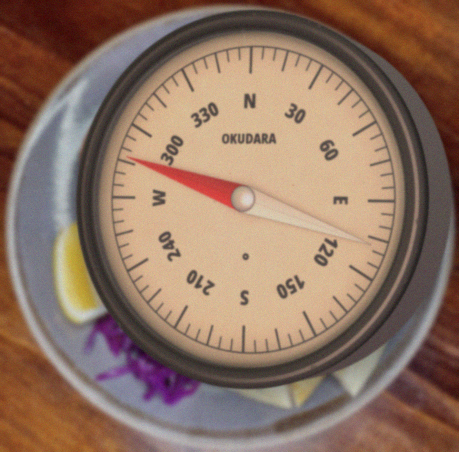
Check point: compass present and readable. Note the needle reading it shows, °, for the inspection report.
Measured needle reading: 287.5 °
